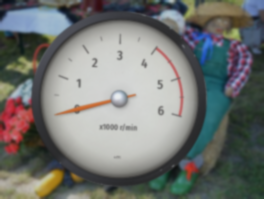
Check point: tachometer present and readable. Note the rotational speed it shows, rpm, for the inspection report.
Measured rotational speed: 0 rpm
